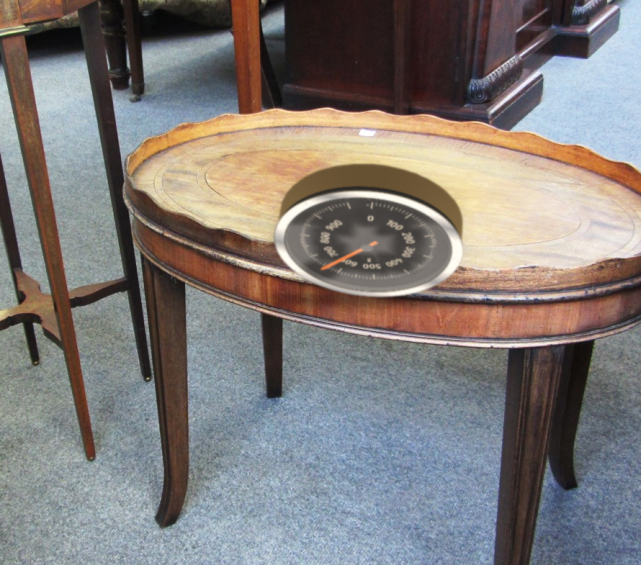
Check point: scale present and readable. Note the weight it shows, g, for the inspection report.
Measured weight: 650 g
